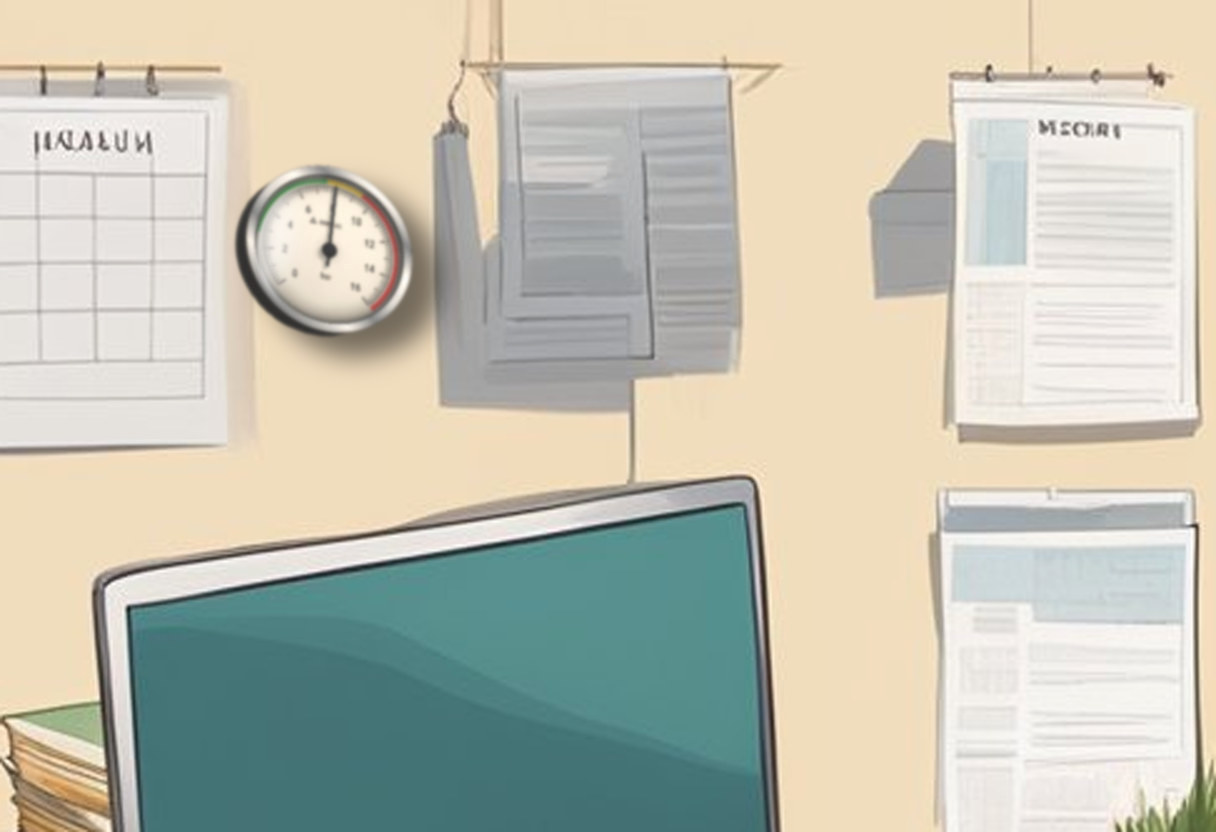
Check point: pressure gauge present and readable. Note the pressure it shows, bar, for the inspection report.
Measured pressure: 8 bar
